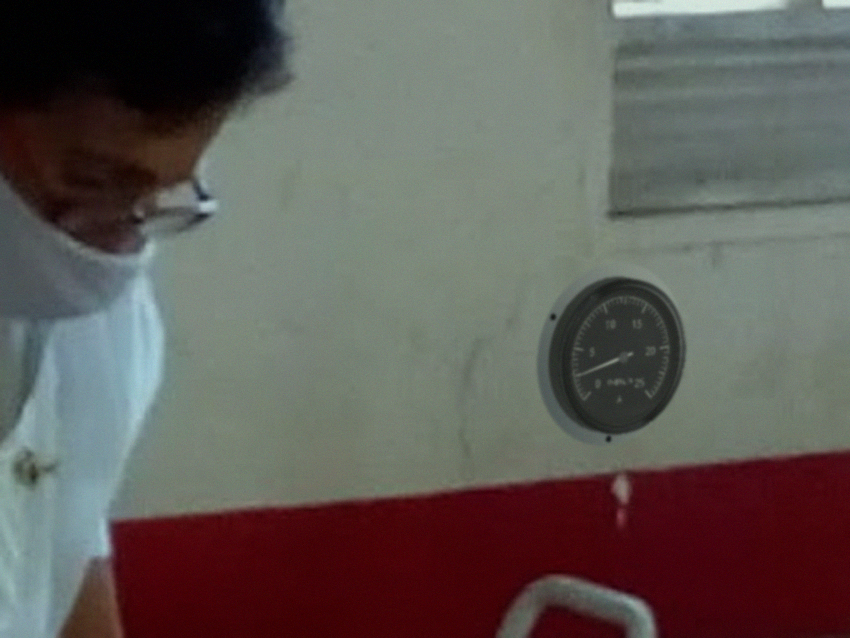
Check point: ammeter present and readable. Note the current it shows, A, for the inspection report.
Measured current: 2.5 A
